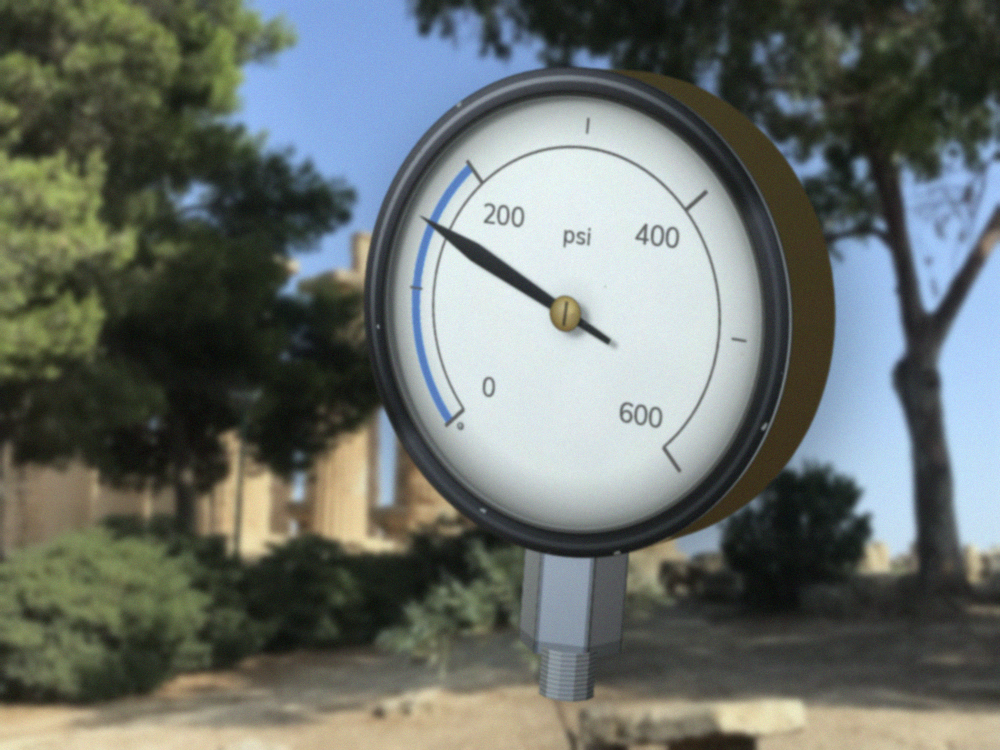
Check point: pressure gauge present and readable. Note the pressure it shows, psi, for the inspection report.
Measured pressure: 150 psi
